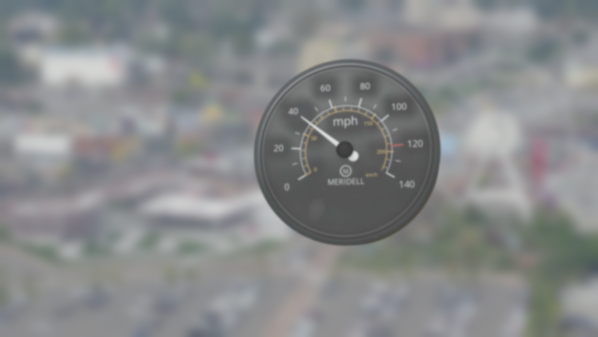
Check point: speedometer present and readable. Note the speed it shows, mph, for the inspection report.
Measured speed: 40 mph
